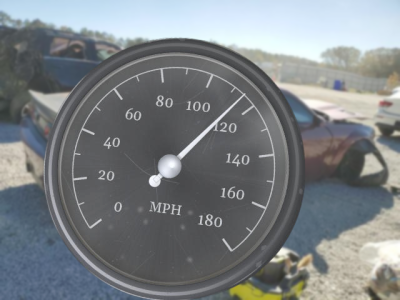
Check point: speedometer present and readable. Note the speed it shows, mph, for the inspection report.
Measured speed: 115 mph
